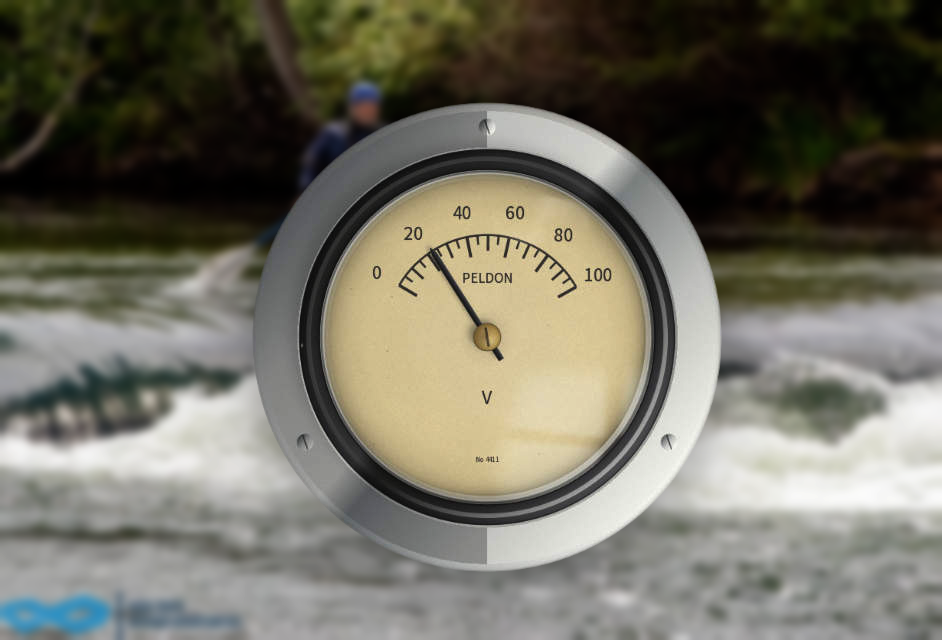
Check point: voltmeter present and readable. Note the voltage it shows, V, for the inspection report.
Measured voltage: 22.5 V
